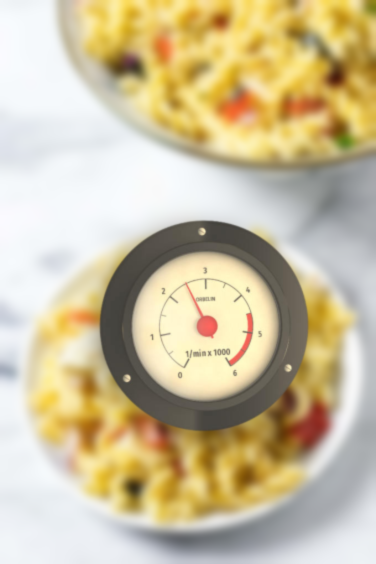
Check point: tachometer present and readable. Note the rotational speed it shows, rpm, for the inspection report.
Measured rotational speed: 2500 rpm
